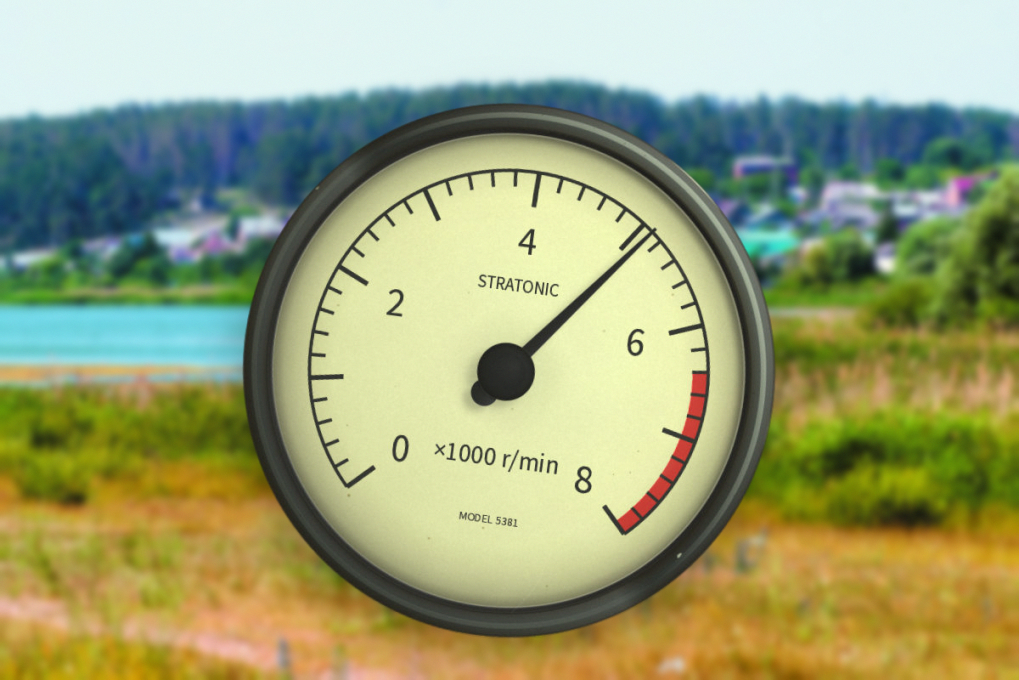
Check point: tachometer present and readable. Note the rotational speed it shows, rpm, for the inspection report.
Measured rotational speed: 5100 rpm
